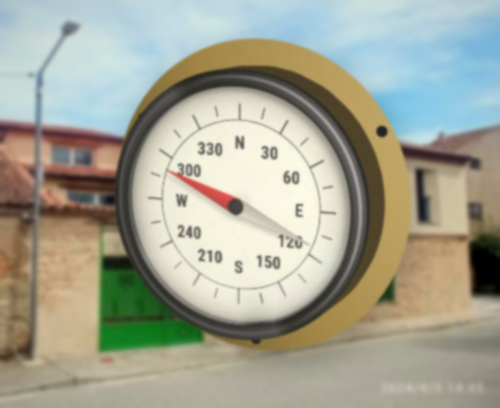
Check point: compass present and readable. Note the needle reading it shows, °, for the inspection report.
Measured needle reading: 292.5 °
